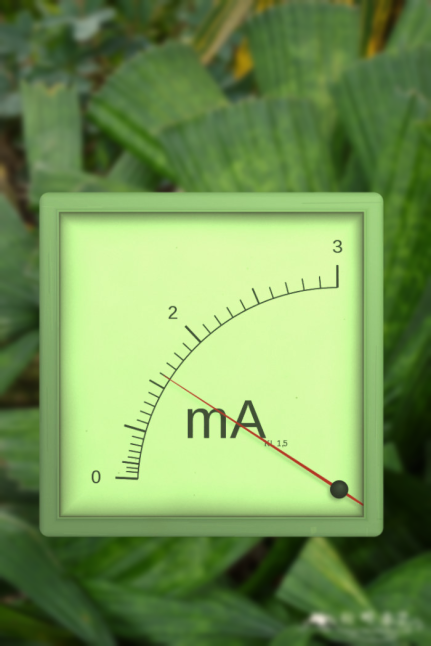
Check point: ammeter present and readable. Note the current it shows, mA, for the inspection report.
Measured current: 1.6 mA
